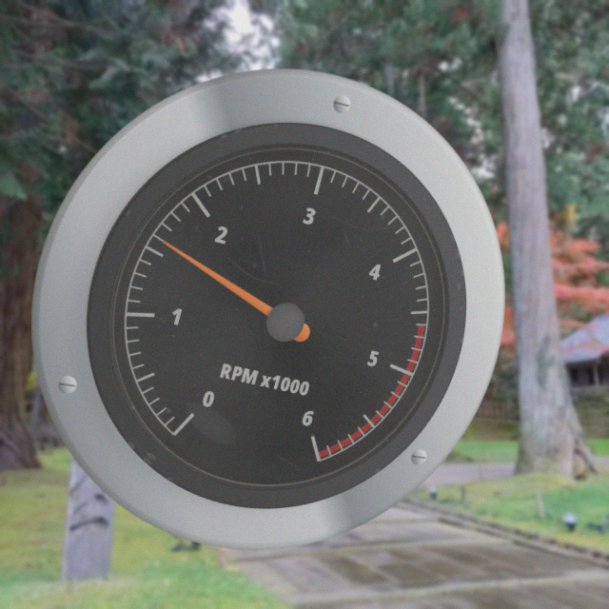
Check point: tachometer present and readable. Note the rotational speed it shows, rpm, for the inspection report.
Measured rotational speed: 1600 rpm
